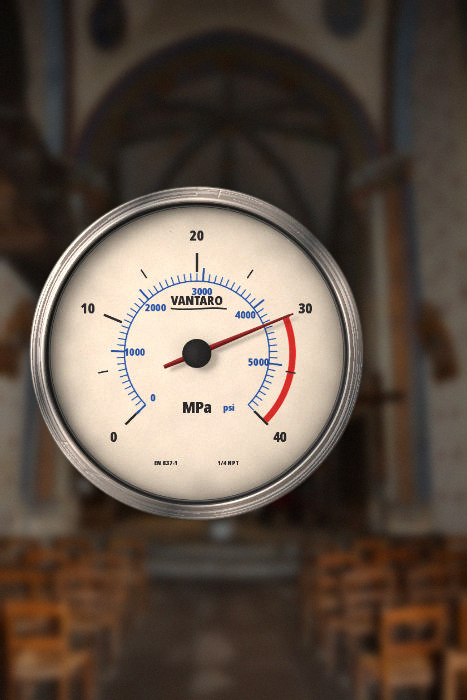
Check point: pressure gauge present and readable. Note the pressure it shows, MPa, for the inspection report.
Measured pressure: 30 MPa
